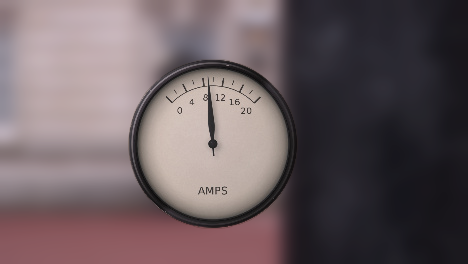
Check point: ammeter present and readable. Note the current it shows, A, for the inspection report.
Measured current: 9 A
